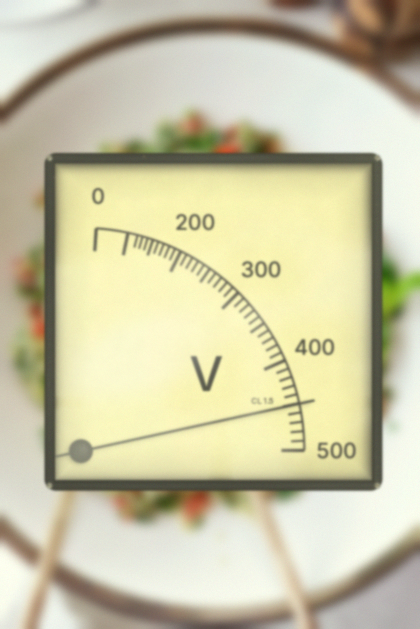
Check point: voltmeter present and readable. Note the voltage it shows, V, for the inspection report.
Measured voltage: 450 V
